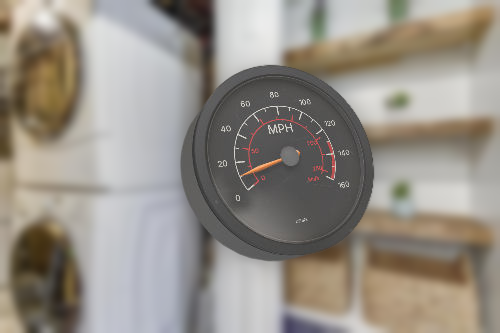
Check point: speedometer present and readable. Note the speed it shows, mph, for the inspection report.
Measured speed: 10 mph
